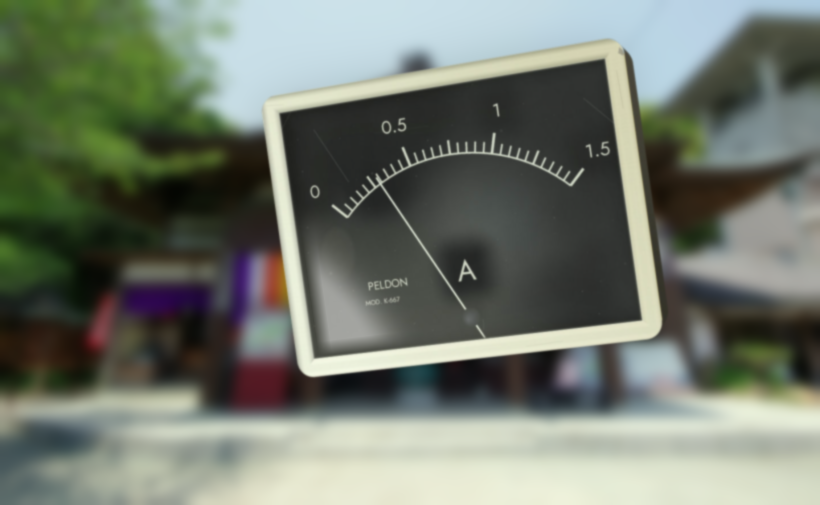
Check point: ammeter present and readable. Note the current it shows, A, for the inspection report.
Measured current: 0.3 A
